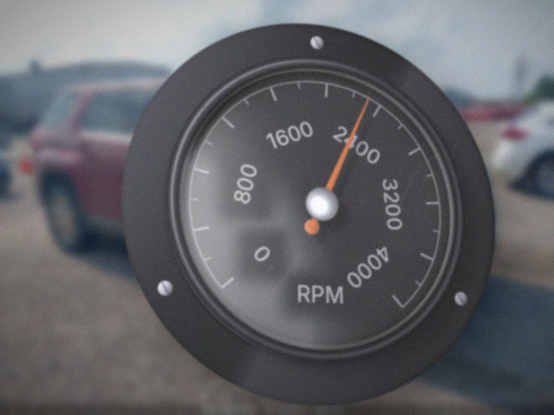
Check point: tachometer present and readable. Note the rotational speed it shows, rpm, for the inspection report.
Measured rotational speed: 2300 rpm
